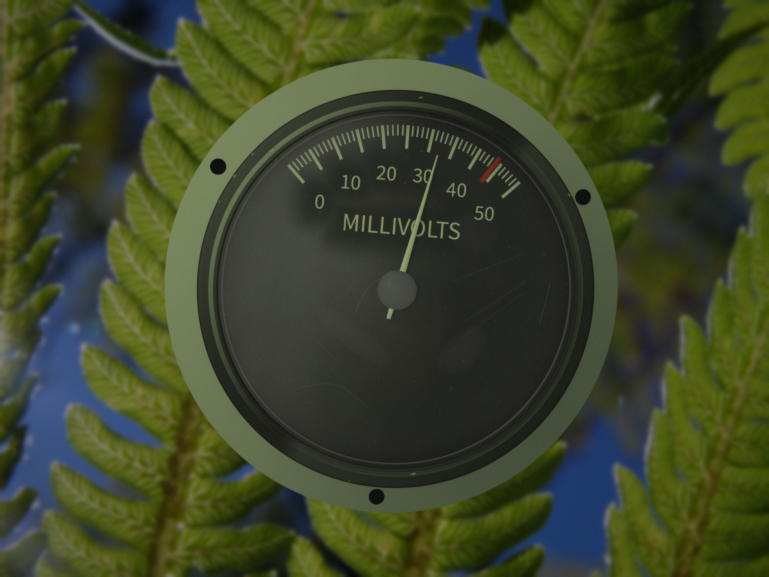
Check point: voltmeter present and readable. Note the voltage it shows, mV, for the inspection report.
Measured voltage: 32 mV
